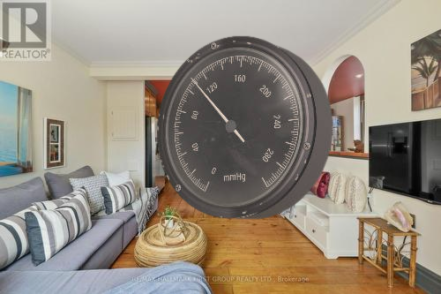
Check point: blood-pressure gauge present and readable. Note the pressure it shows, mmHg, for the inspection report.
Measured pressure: 110 mmHg
